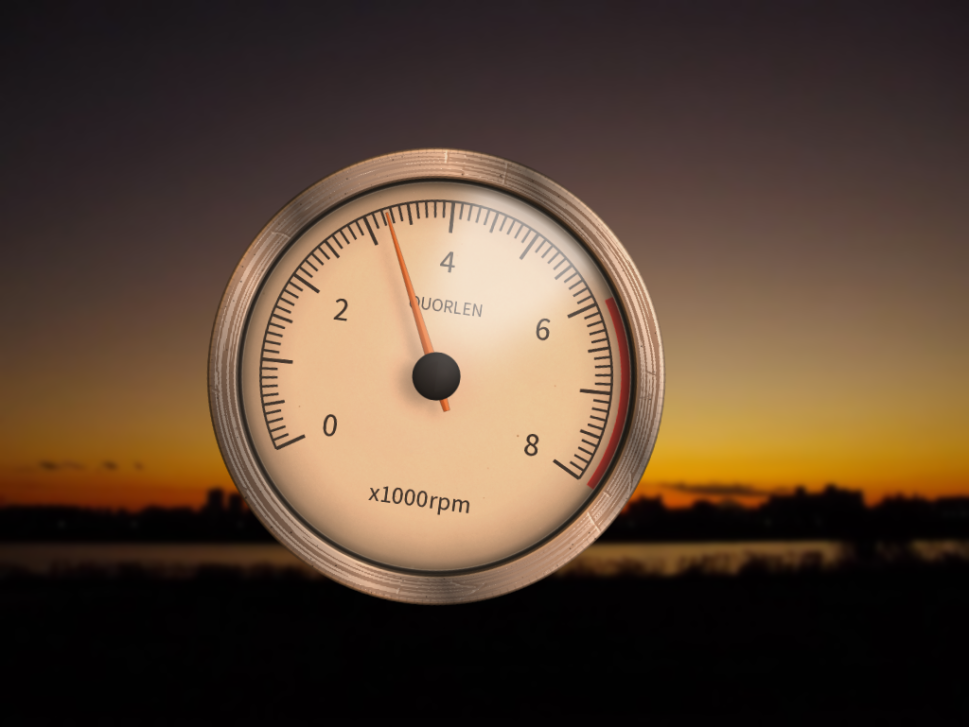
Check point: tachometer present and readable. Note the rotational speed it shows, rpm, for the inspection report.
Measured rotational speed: 3250 rpm
